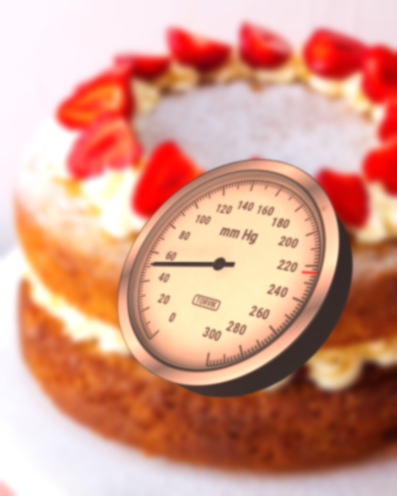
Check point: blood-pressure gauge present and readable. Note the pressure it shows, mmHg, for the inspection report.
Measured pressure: 50 mmHg
